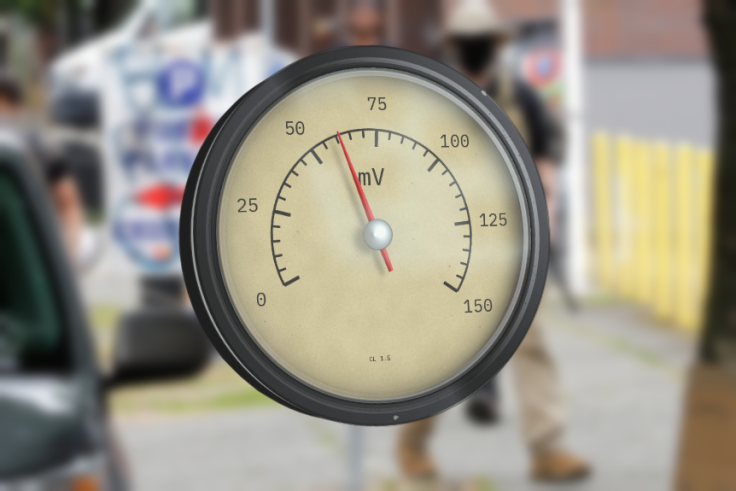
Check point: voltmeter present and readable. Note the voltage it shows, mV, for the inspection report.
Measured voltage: 60 mV
